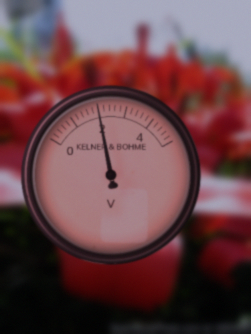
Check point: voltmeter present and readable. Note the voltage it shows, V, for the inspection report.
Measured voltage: 2 V
